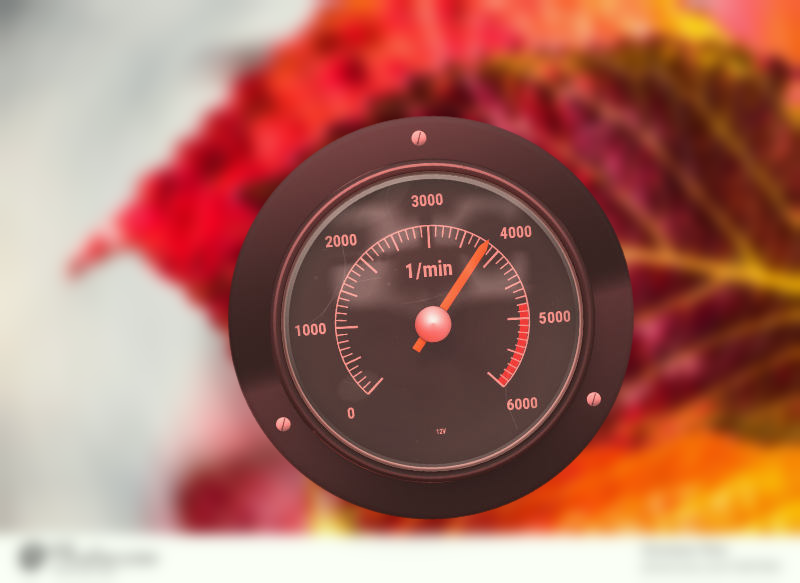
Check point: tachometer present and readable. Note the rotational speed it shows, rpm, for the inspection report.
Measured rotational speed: 3800 rpm
